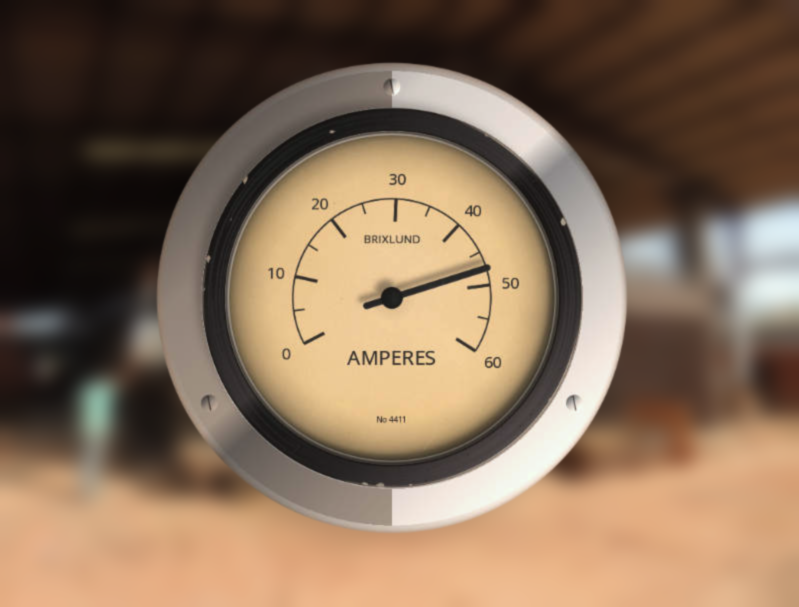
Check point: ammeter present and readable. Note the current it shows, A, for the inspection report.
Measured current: 47.5 A
